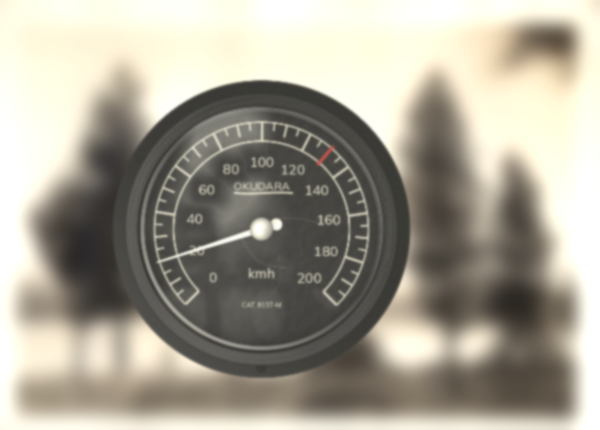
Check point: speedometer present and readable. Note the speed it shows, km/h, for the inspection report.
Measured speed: 20 km/h
